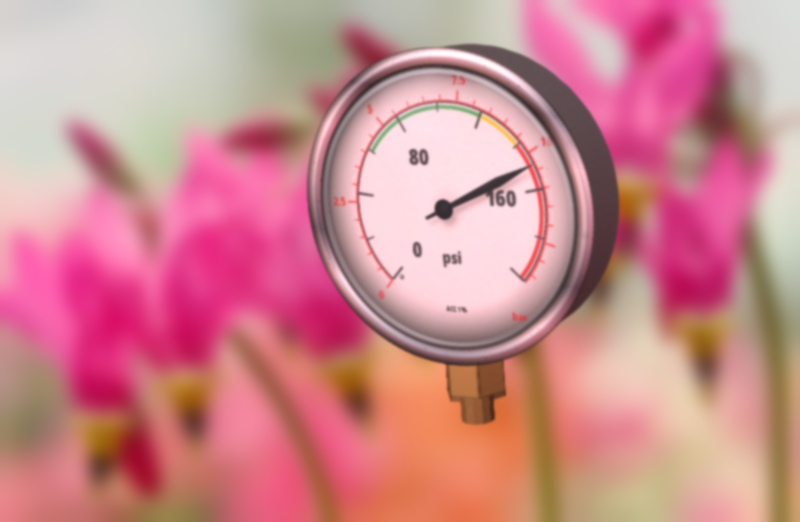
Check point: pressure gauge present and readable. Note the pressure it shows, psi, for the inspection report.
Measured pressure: 150 psi
